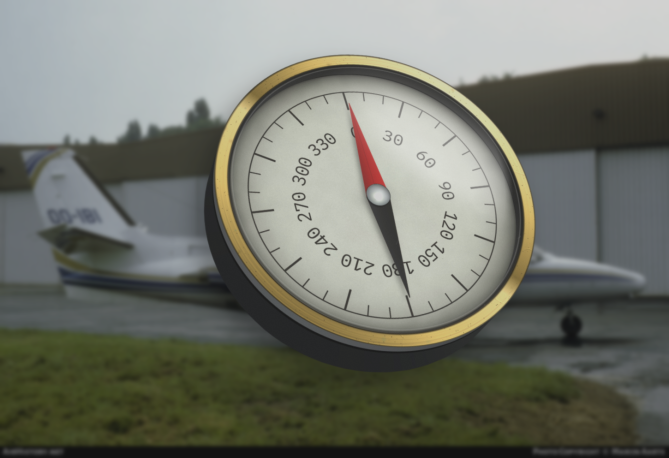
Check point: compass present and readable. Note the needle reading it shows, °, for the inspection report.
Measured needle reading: 0 °
